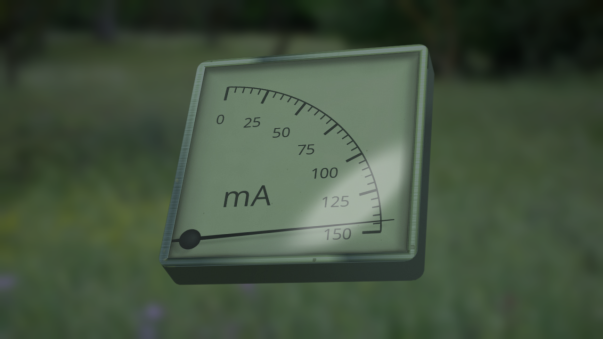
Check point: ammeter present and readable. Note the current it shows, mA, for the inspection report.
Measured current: 145 mA
